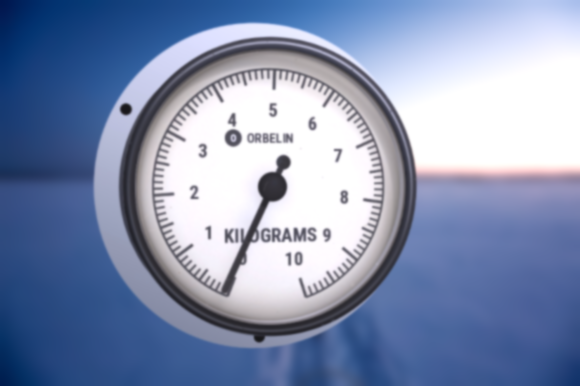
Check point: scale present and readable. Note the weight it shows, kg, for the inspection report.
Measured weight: 0.1 kg
